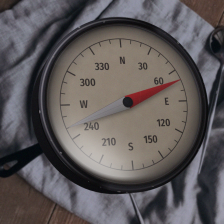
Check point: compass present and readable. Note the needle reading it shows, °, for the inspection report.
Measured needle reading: 70 °
